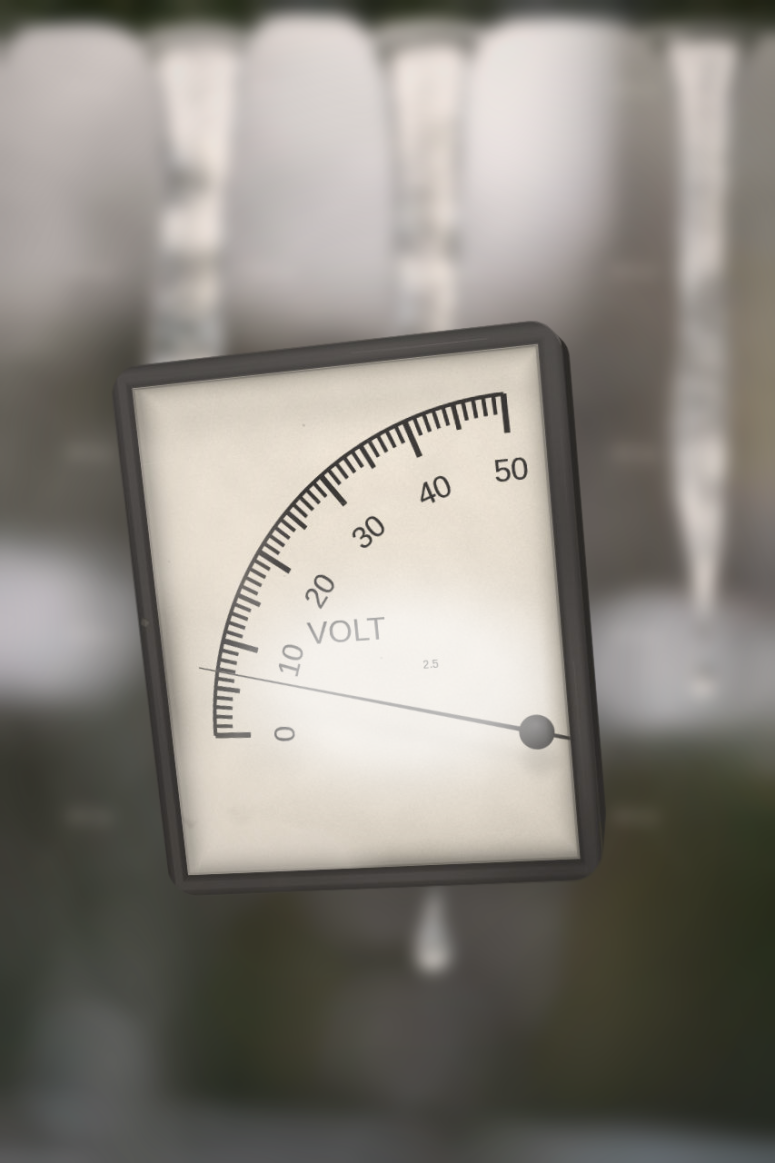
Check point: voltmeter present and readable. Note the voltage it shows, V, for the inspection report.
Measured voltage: 7 V
